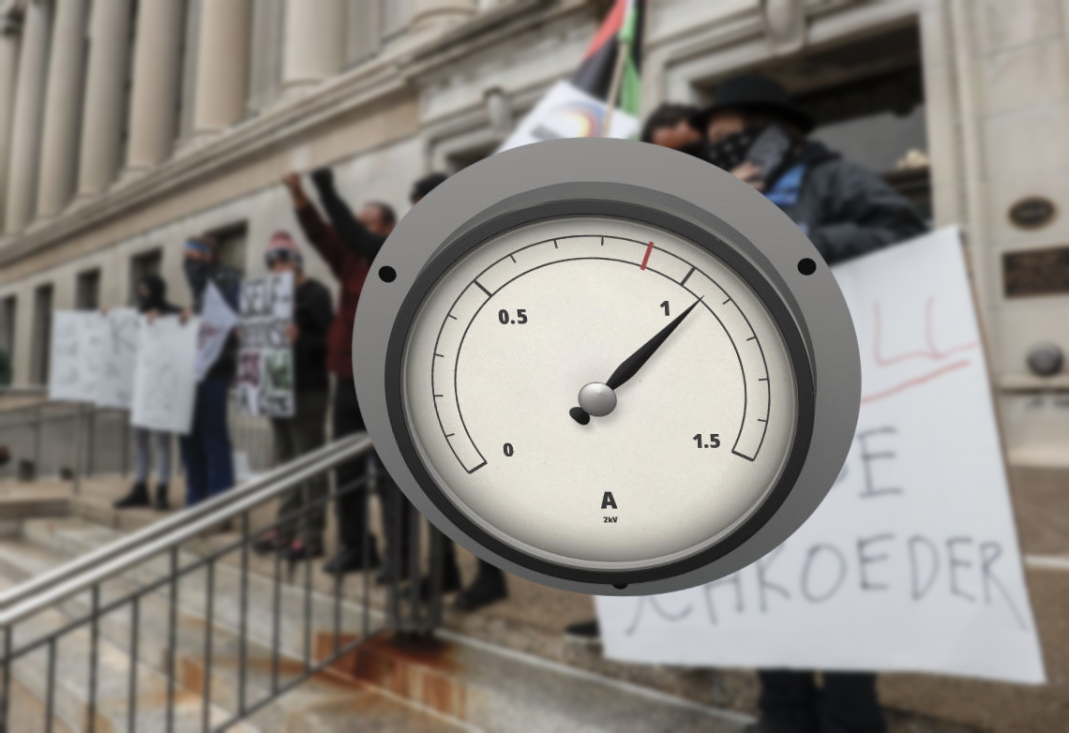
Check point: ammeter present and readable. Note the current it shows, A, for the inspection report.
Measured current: 1.05 A
